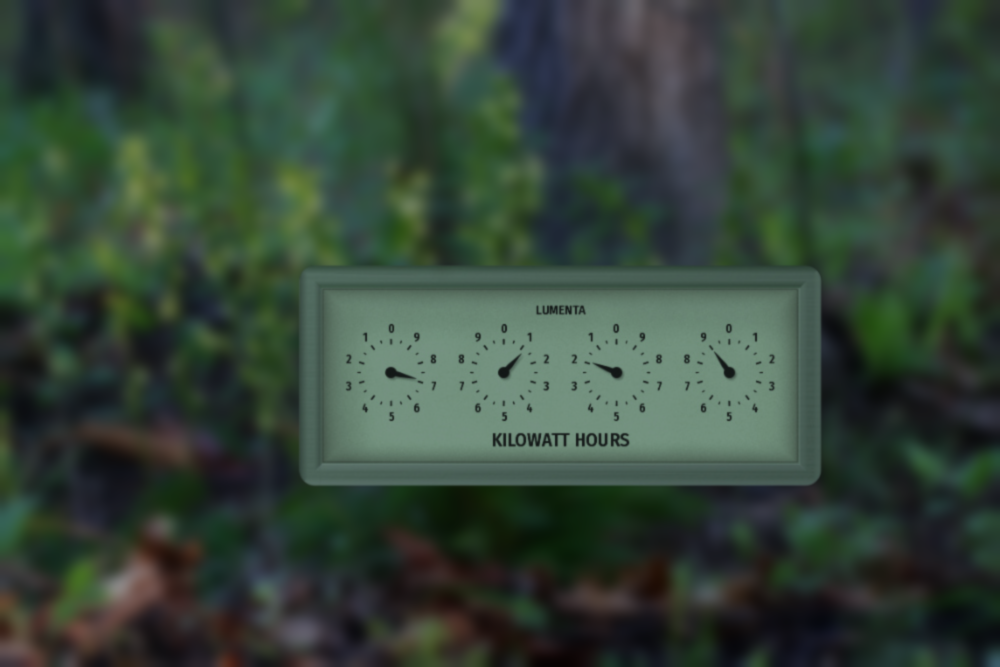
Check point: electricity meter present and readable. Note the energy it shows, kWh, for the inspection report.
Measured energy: 7119 kWh
